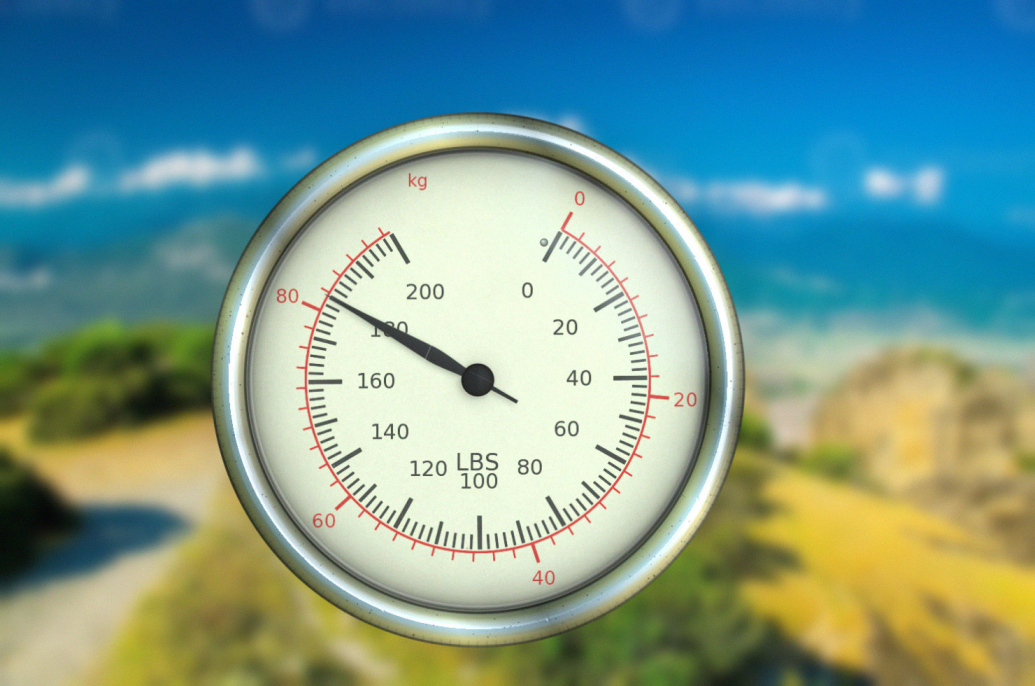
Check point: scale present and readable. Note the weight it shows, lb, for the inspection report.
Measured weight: 180 lb
